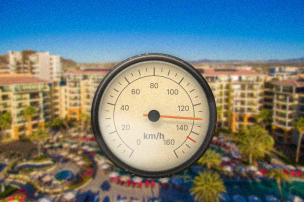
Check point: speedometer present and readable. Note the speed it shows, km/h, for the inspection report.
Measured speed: 130 km/h
